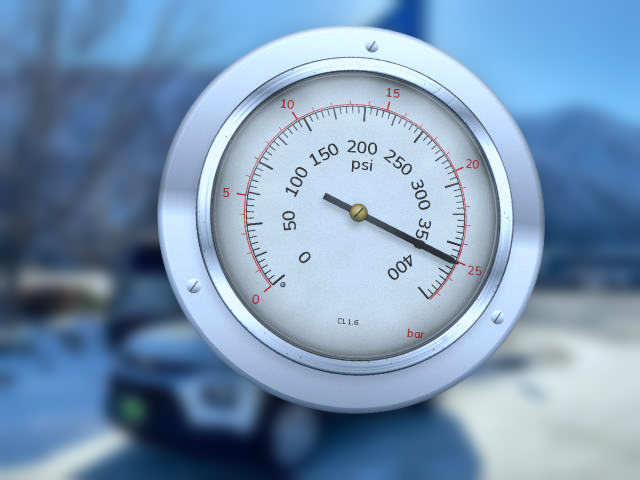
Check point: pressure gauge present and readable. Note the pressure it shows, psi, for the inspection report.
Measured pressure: 365 psi
